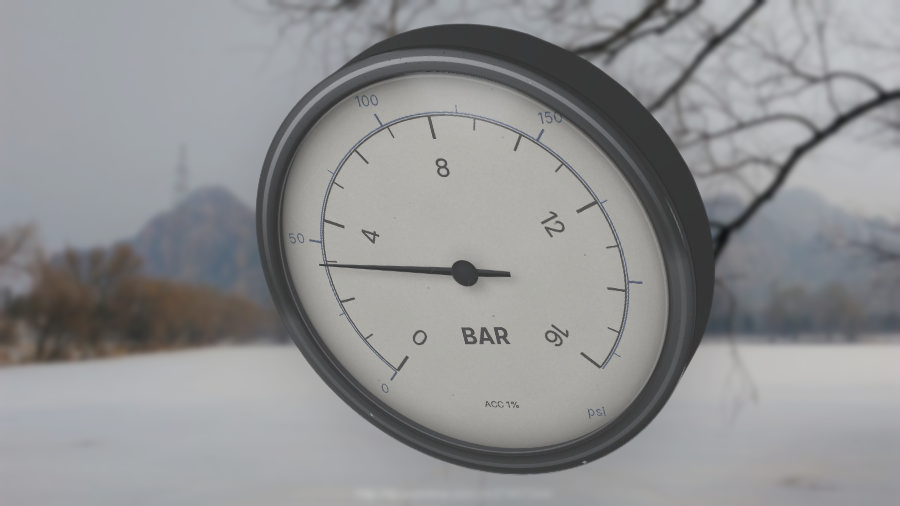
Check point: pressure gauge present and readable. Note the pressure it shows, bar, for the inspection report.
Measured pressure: 3 bar
